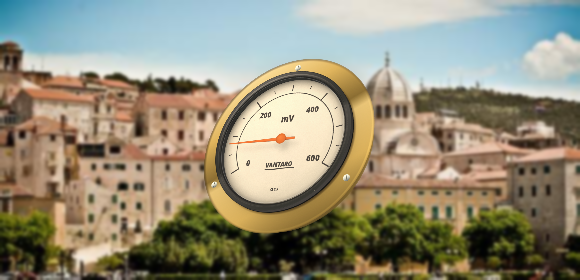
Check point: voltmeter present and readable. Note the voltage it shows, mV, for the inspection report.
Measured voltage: 75 mV
